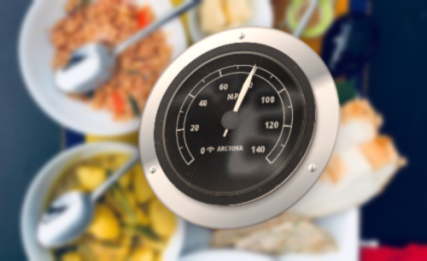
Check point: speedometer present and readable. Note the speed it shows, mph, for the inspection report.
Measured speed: 80 mph
